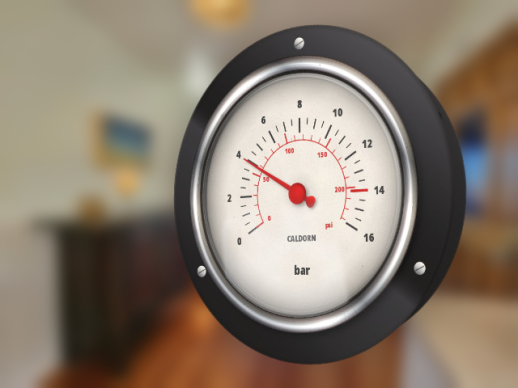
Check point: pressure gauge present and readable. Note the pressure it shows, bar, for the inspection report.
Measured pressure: 4 bar
